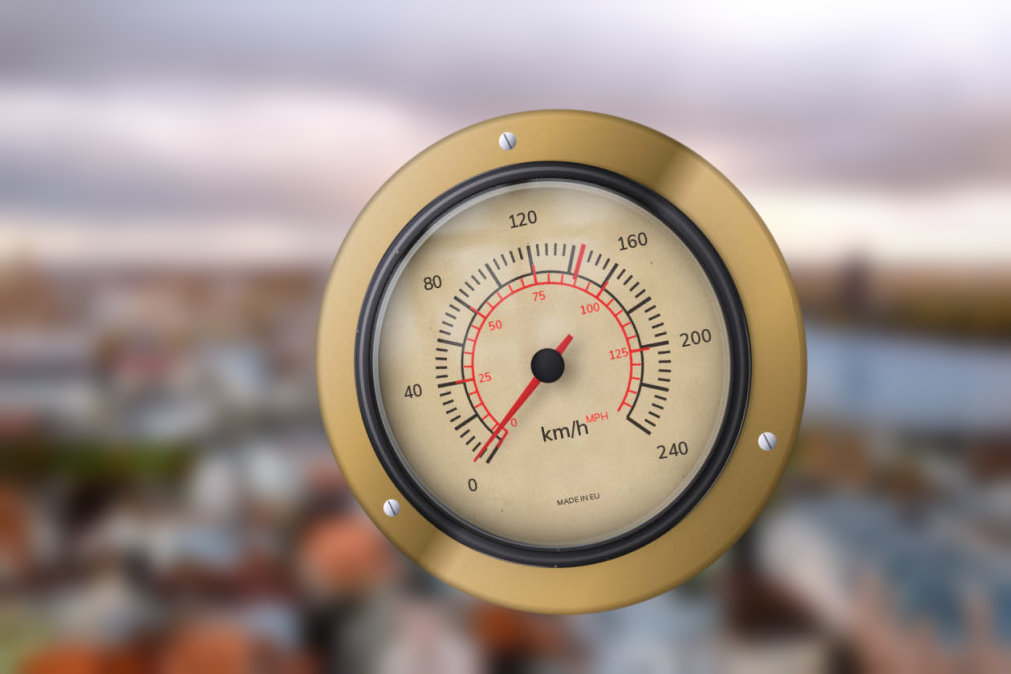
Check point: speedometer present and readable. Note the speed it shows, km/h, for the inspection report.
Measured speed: 4 km/h
